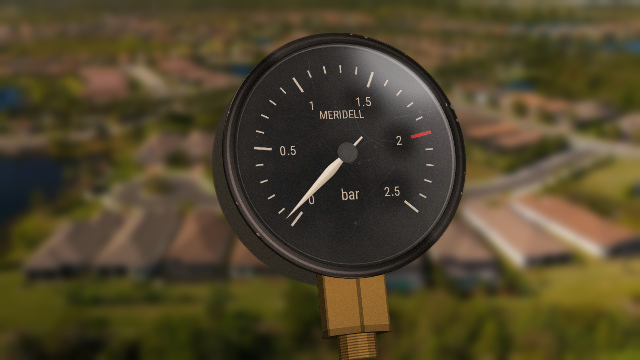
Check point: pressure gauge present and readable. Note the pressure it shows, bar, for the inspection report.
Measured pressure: 0.05 bar
